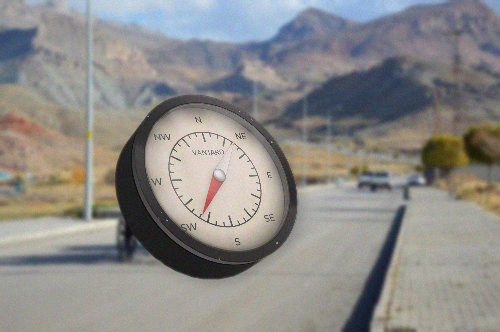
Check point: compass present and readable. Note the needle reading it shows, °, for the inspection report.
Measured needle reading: 220 °
